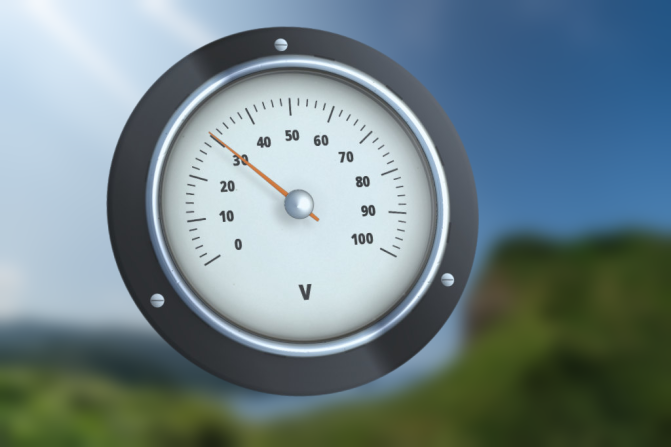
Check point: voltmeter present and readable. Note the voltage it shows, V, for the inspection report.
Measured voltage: 30 V
